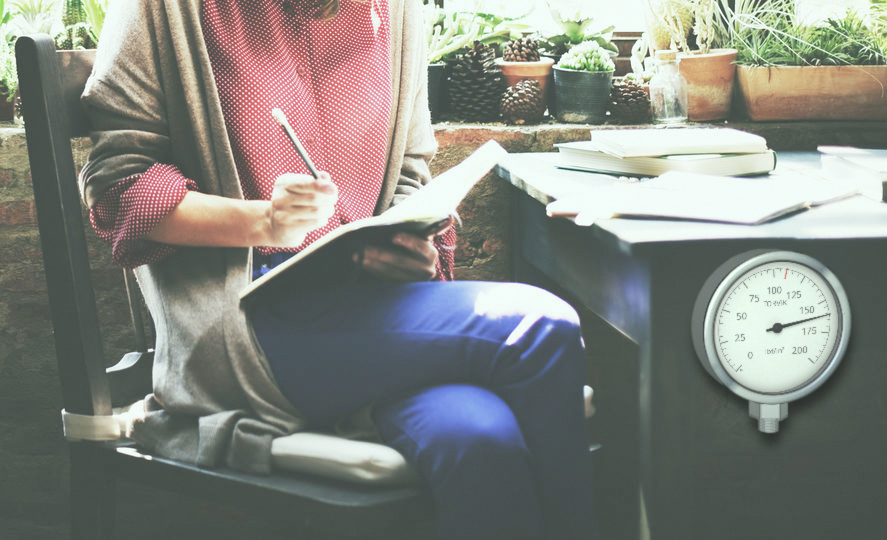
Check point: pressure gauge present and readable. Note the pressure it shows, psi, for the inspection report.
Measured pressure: 160 psi
